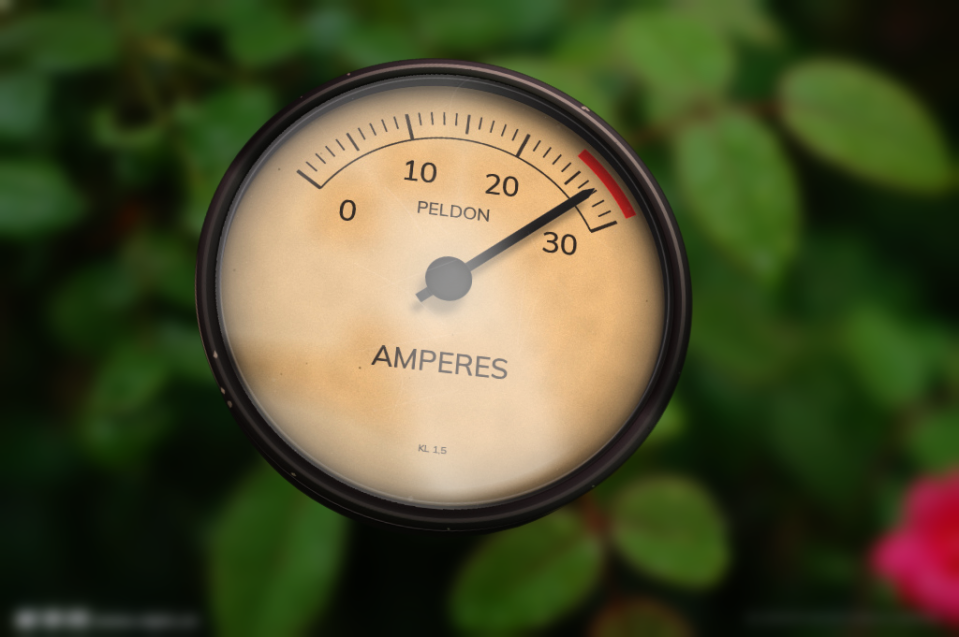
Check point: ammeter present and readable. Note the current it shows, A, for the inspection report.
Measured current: 27 A
